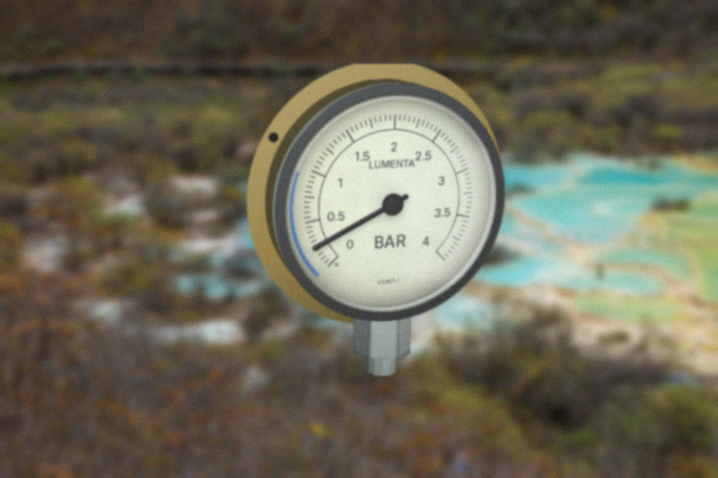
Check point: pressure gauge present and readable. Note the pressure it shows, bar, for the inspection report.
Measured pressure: 0.25 bar
